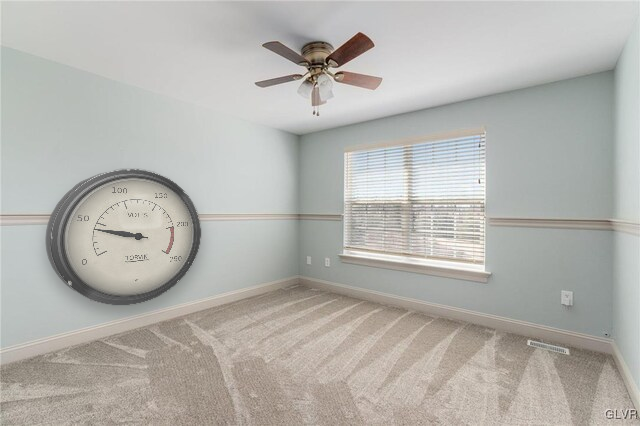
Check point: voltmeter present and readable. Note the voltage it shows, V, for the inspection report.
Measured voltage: 40 V
